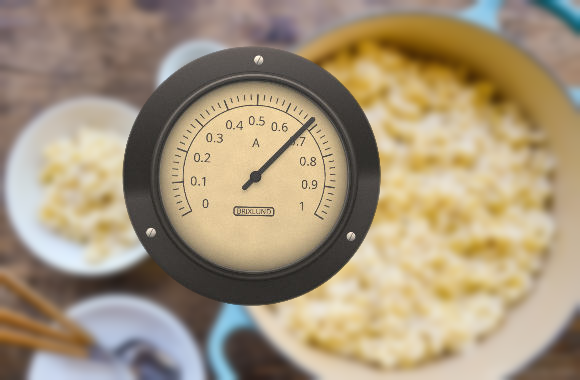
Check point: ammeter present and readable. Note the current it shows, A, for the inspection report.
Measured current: 0.68 A
